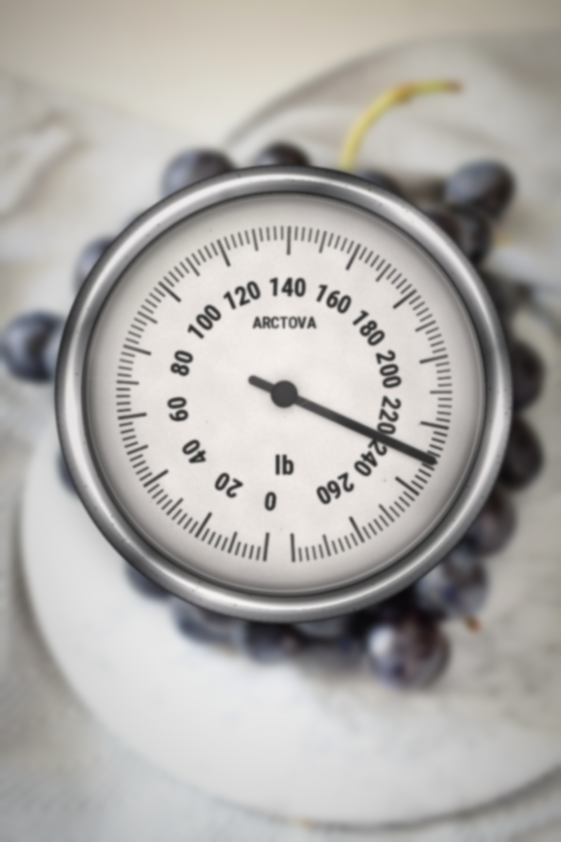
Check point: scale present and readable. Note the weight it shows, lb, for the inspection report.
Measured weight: 230 lb
